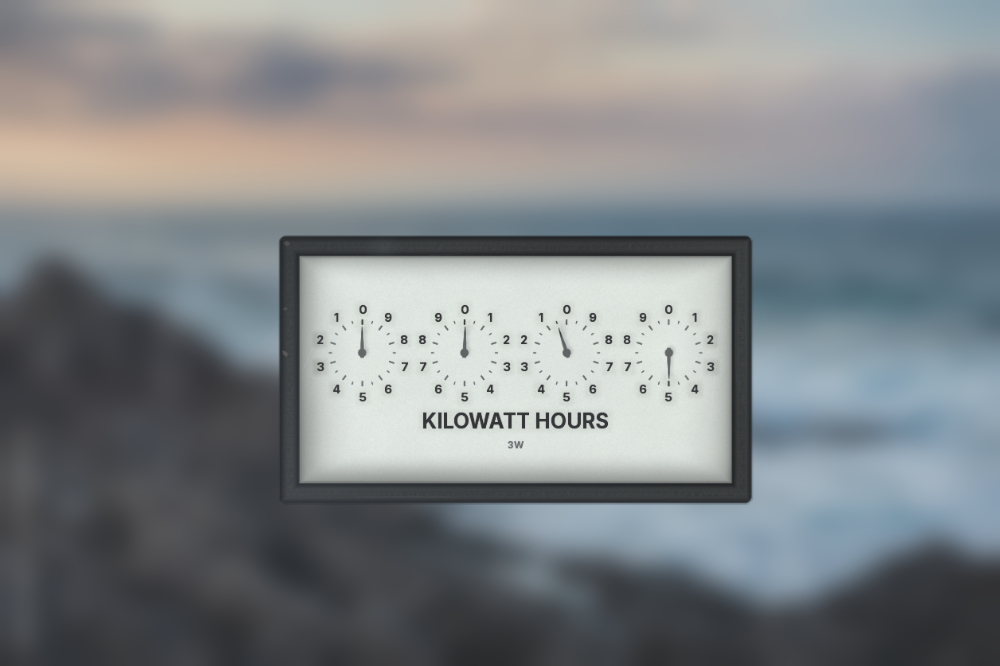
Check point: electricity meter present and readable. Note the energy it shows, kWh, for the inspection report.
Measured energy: 5 kWh
